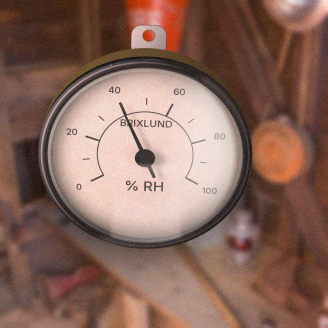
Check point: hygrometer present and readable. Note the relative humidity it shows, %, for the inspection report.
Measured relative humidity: 40 %
